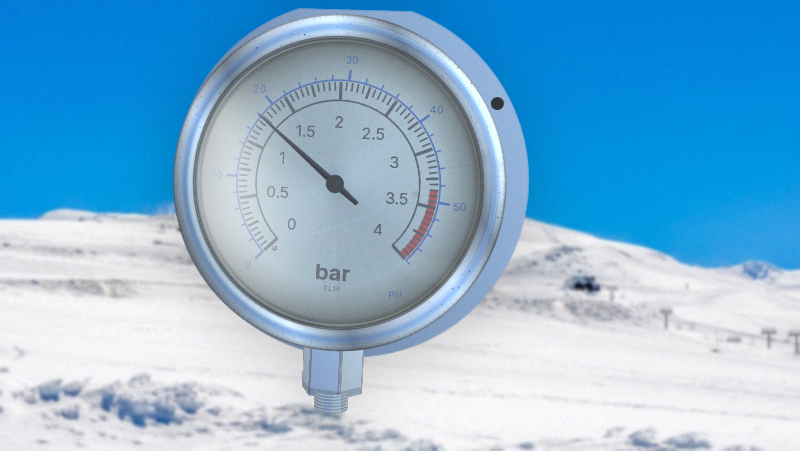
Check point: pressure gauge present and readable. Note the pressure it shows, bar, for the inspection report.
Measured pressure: 1.25 bar
